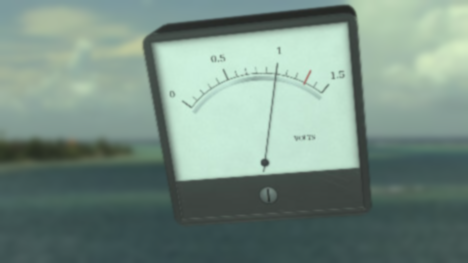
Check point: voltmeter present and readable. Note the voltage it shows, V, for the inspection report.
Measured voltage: 1 V
